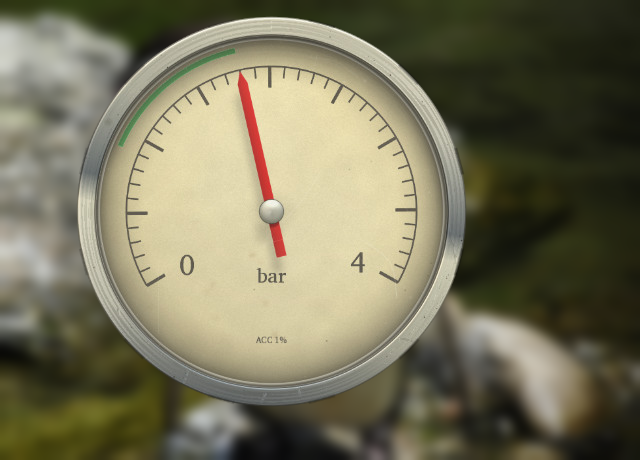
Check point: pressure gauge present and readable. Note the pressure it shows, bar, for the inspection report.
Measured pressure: 1.8 bar
